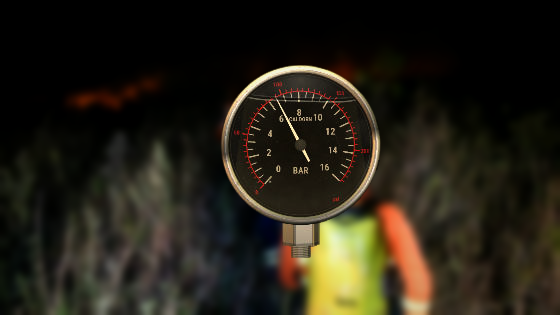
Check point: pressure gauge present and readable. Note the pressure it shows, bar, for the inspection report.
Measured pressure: 6.5 bar
